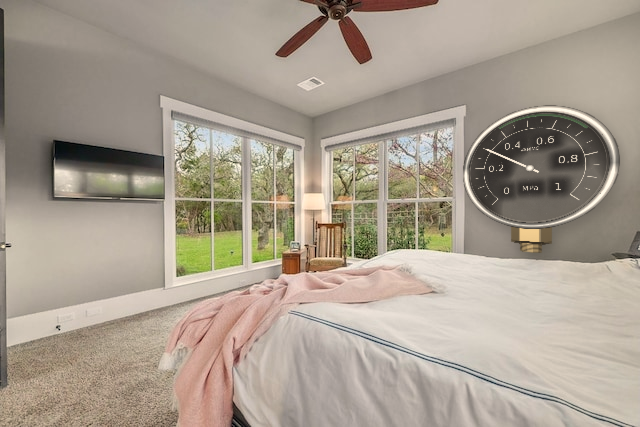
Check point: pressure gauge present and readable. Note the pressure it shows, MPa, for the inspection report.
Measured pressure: 0.3 MPa
